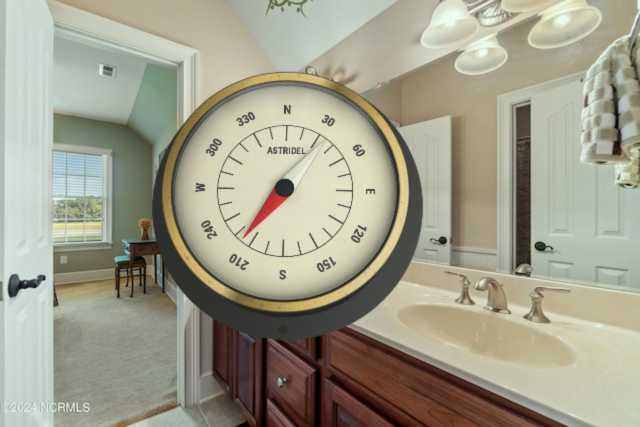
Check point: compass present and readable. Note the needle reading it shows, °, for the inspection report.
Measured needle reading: 217.5 °
